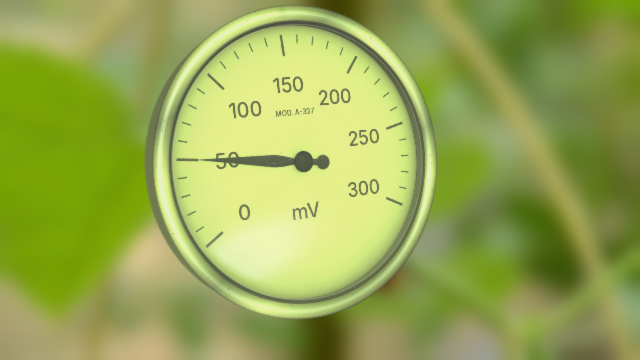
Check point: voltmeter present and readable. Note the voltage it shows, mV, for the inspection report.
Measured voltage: 50 mV
